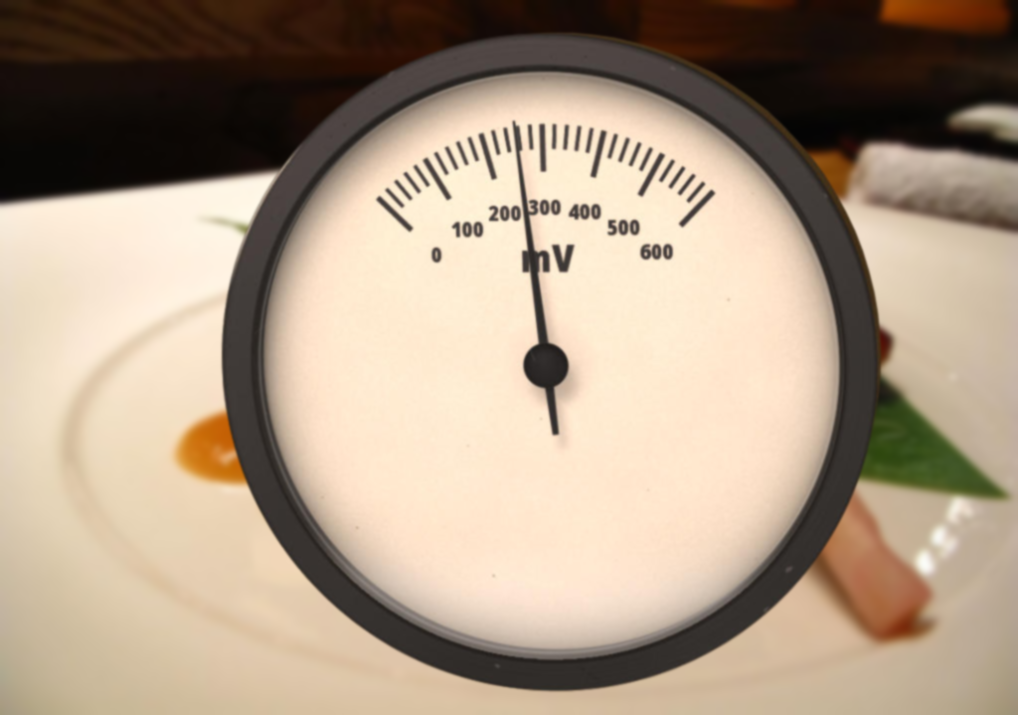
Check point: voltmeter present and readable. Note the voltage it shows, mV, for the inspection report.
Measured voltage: 260 mV
